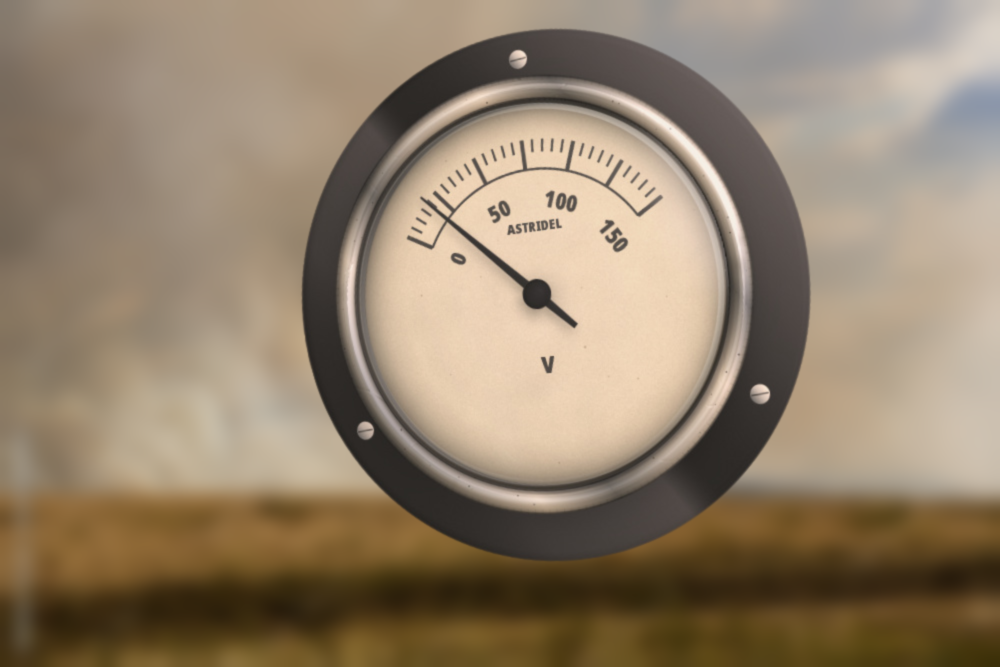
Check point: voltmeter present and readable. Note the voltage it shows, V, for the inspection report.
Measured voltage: 20 V
